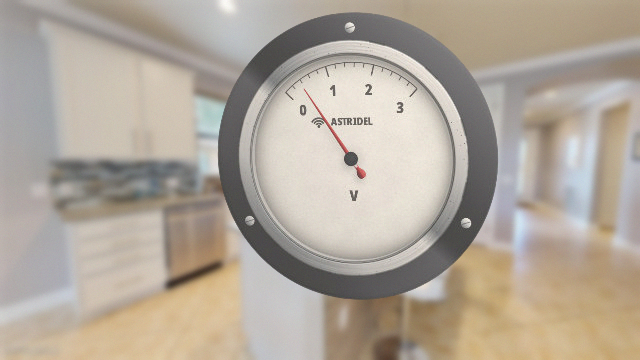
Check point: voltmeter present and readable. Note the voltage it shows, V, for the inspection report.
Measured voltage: 0.4 V
